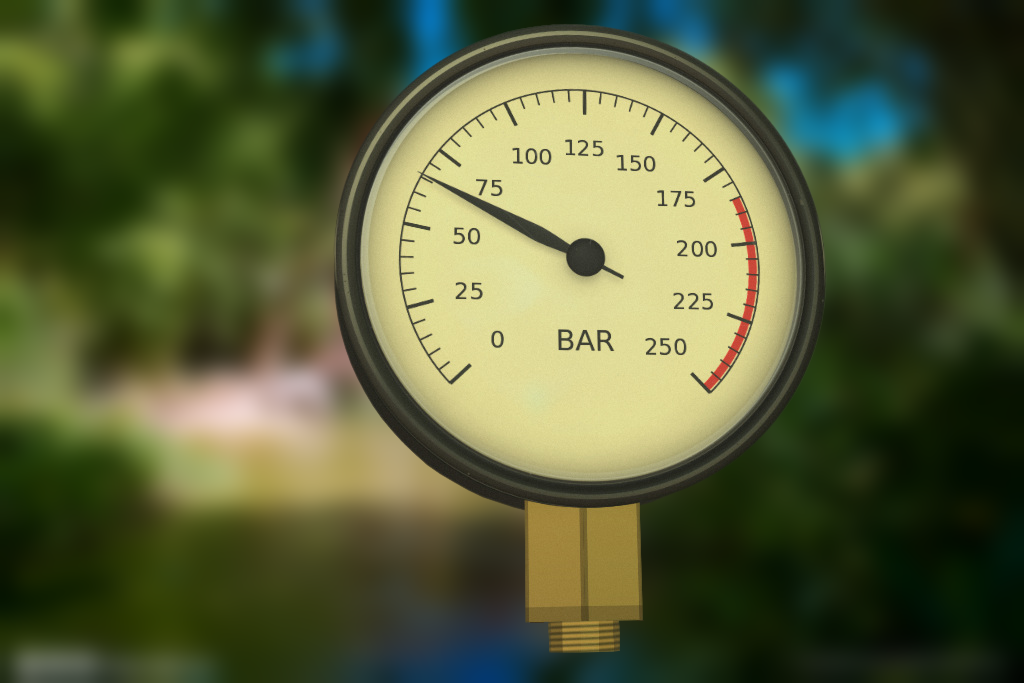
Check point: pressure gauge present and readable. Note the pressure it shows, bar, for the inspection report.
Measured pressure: 65 bar
